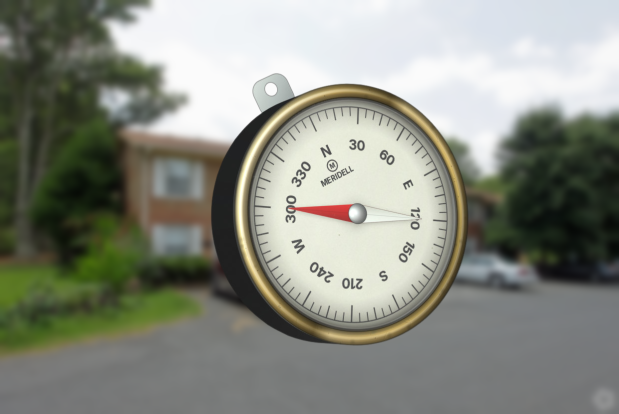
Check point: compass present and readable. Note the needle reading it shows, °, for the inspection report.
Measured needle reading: 300 °
